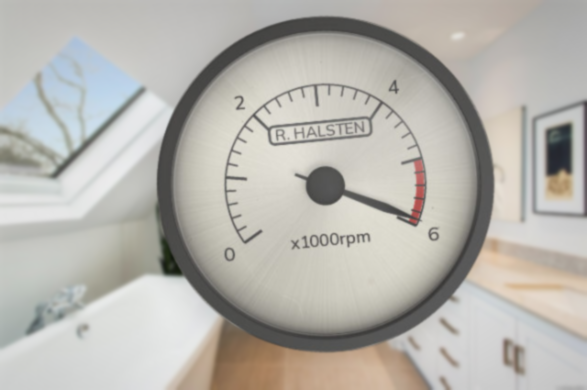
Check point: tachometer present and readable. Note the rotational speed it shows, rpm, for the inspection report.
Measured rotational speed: 5900 rpm
